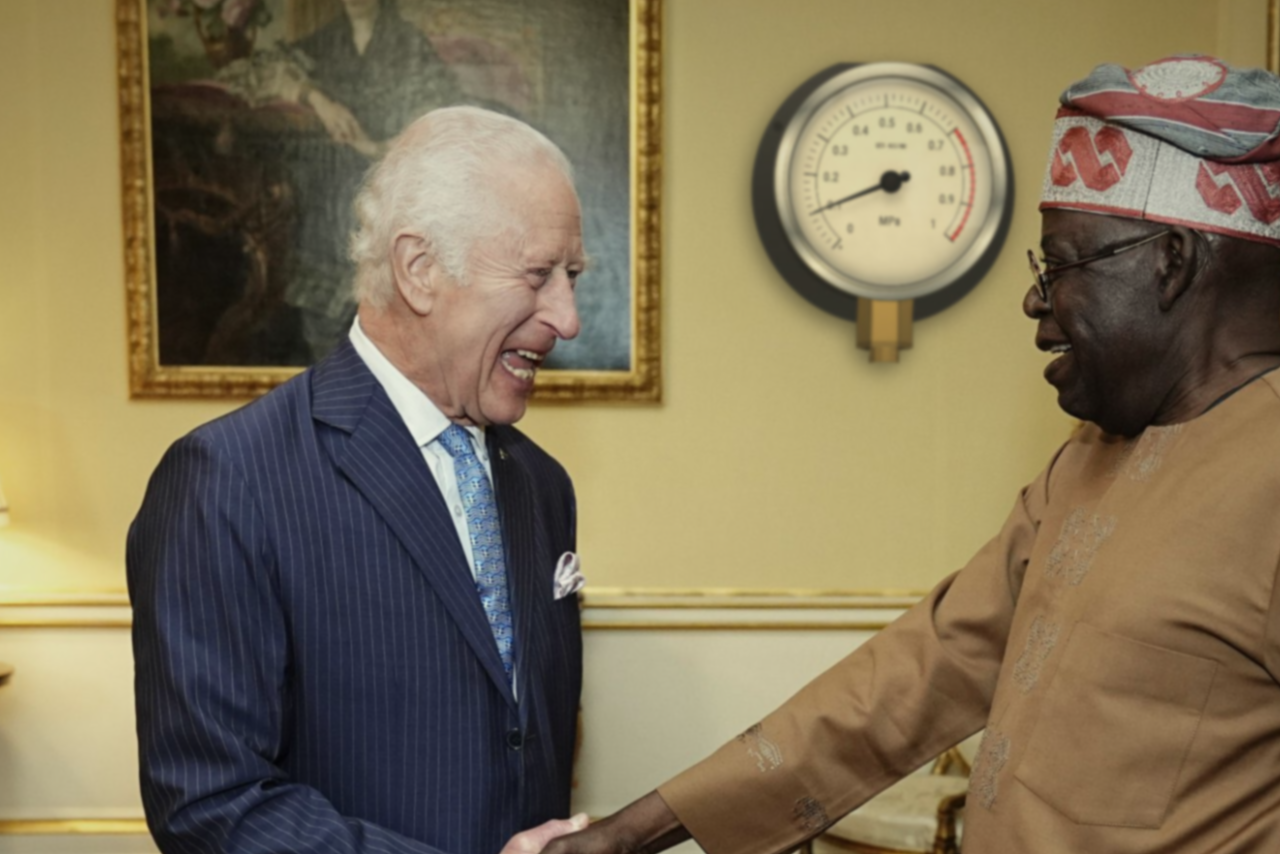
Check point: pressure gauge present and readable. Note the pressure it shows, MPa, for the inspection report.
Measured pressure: 0.1 MPa
